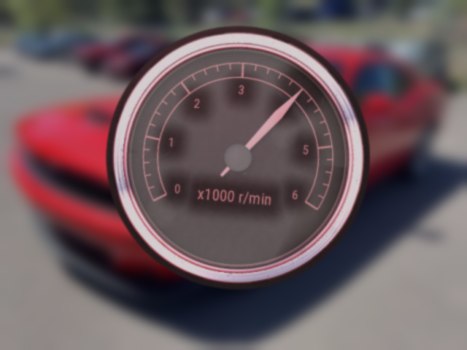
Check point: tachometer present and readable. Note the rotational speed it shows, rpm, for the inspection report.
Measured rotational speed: 4000 rpm
